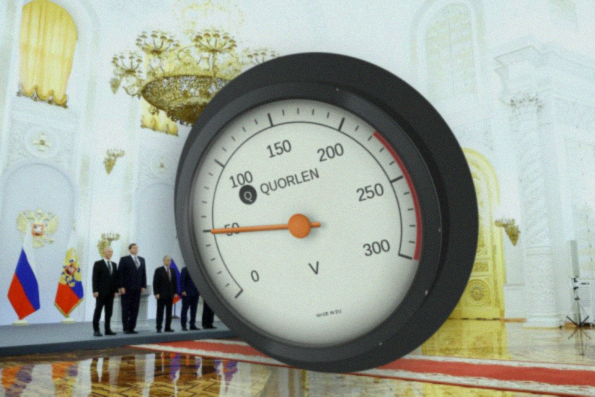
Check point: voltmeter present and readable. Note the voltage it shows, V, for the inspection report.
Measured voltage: 50 V
